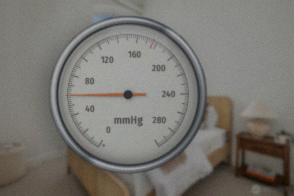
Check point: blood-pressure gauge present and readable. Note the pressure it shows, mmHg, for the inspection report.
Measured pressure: 60 mmHg
